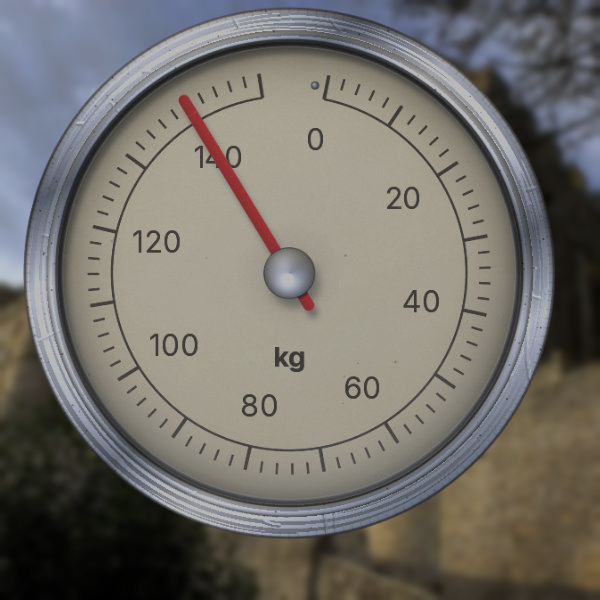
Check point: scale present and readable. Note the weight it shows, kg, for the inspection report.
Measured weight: 140 kg
